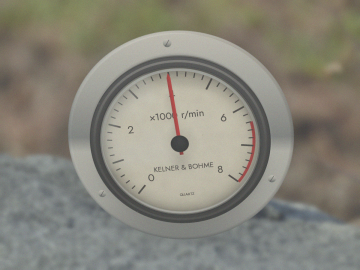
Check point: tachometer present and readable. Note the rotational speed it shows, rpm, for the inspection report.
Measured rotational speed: 4000 rpm
